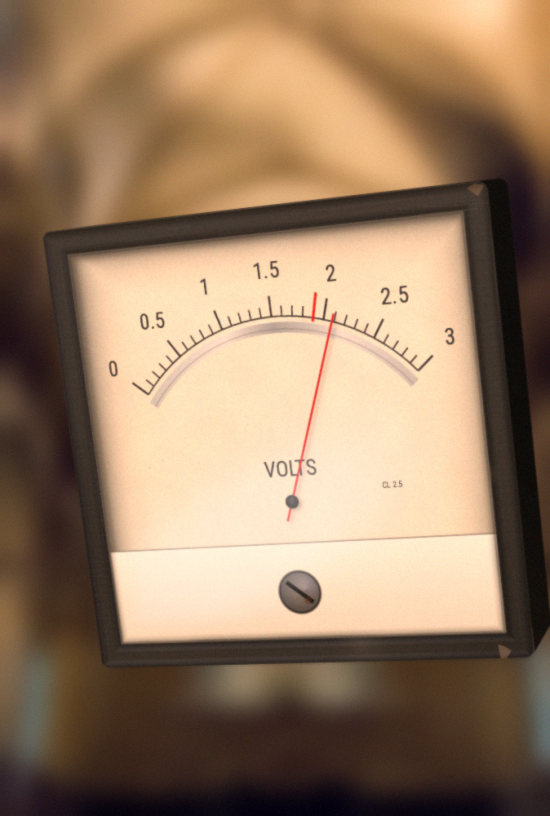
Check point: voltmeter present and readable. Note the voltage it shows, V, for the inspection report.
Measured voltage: 2.1 V
